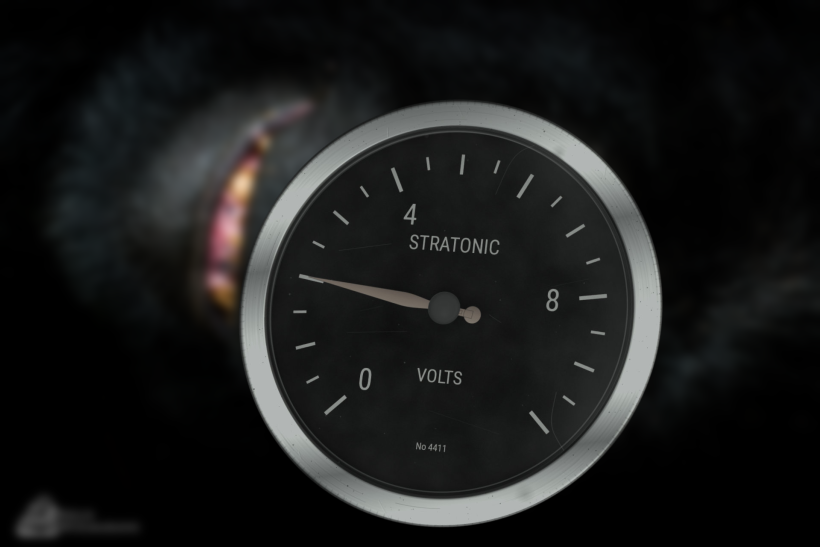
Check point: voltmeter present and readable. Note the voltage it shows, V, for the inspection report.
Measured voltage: 2 V
